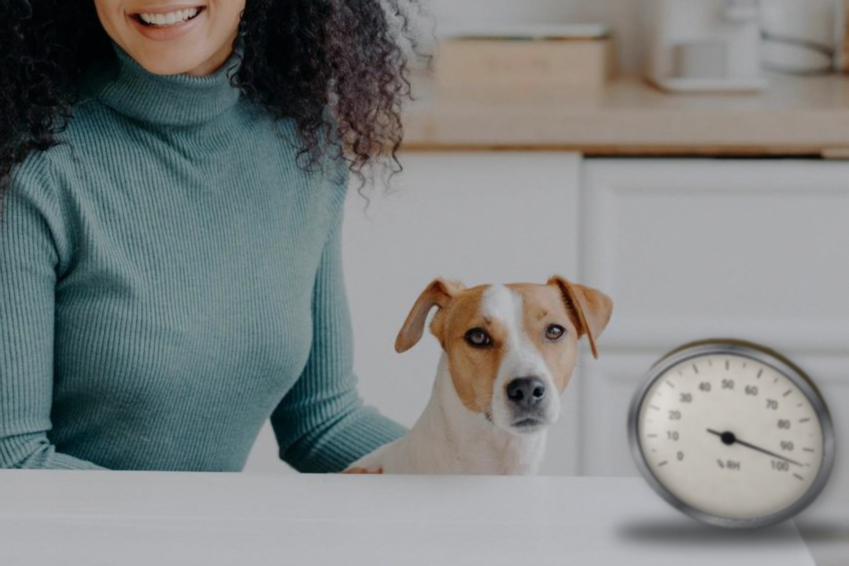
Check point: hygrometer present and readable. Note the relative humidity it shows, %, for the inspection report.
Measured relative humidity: 95 %
